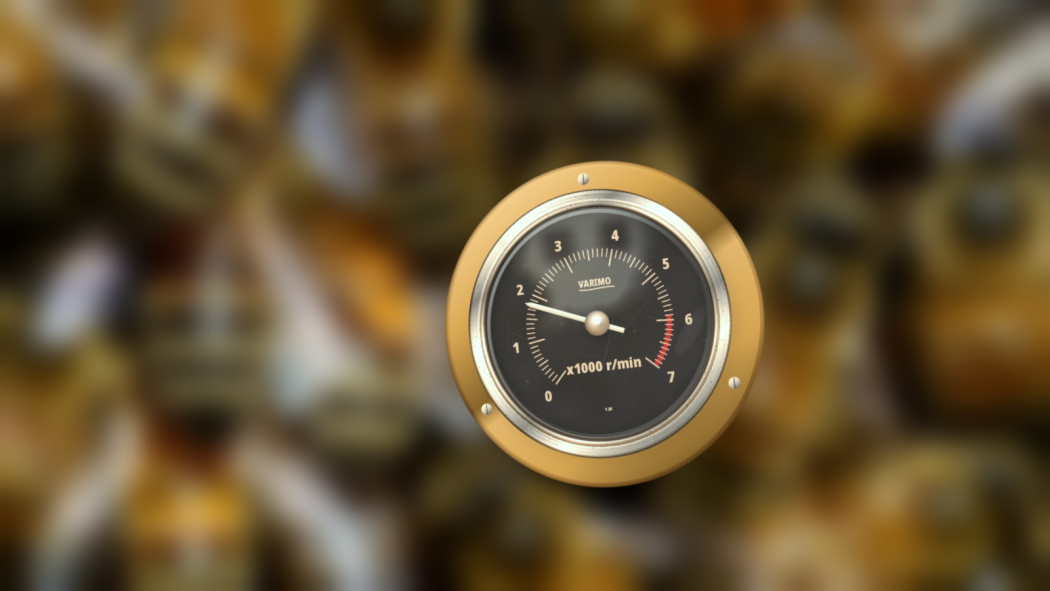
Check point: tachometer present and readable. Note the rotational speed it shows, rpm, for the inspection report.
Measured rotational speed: 1800 rpm
